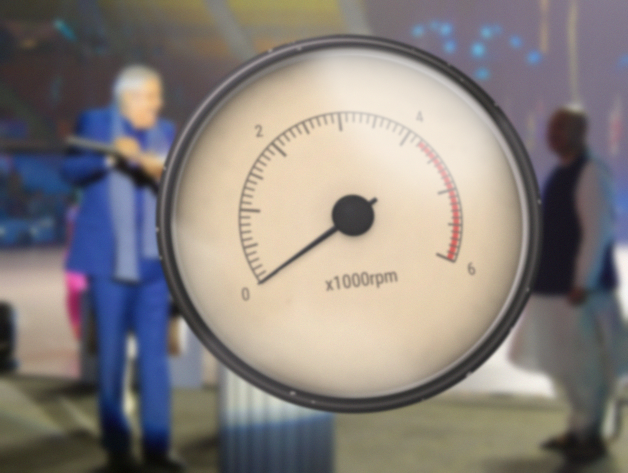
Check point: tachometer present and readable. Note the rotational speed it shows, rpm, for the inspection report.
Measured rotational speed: 0 rpm
